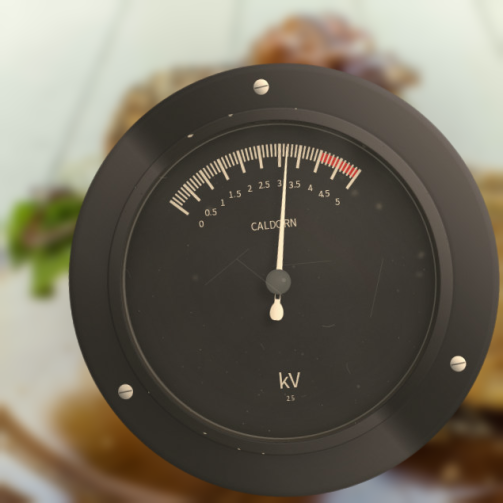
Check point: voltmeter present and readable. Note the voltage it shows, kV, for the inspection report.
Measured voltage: 3.2 kV
